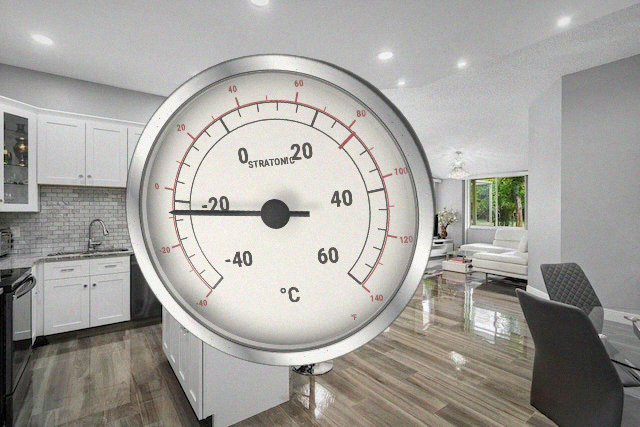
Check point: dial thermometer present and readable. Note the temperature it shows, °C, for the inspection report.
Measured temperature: -22 °C
